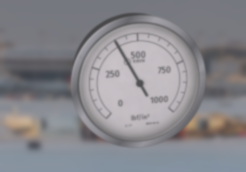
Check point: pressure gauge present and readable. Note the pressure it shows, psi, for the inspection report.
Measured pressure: 400 psi
